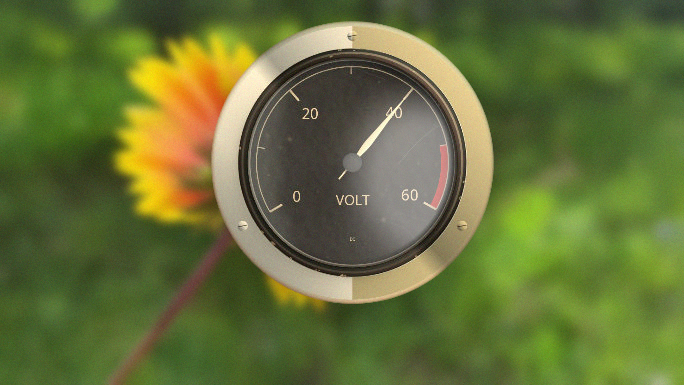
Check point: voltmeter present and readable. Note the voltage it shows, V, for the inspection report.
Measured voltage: 40 V
